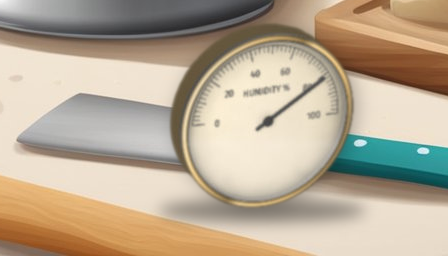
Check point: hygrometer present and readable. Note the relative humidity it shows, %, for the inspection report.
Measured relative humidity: 80 %
